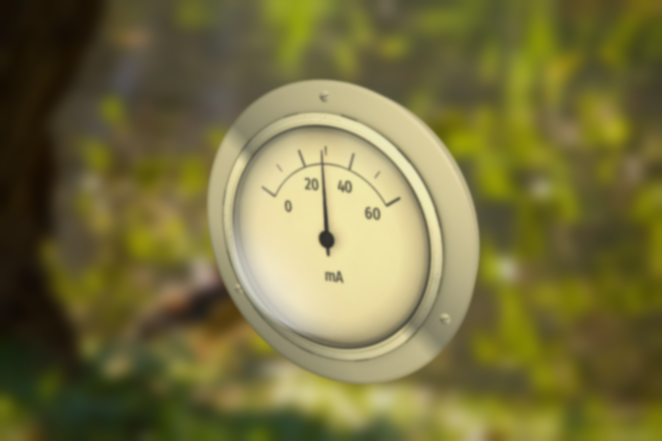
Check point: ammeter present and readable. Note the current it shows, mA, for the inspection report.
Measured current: 30 mA
